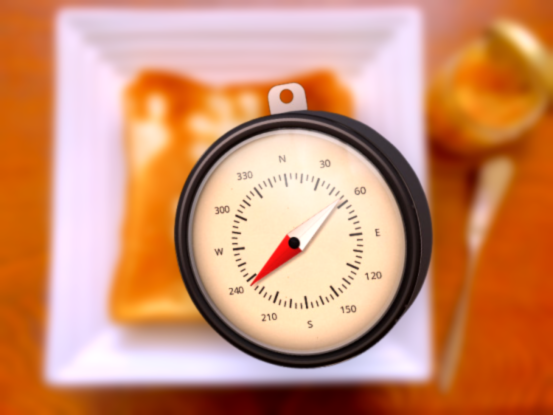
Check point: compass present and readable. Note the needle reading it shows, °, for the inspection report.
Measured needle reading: 235 °
